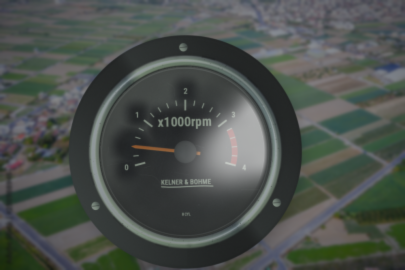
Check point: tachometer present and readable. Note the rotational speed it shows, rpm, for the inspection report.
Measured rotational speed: 400 rpm
